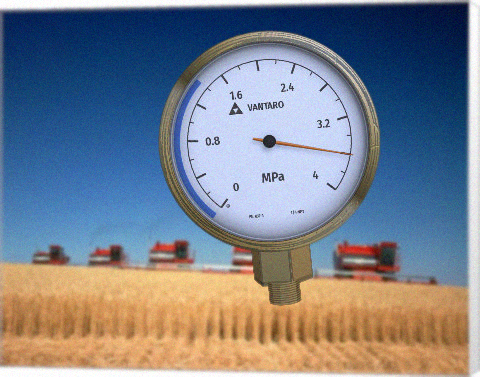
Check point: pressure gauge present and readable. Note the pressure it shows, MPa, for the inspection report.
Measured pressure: 3.6 MPa
